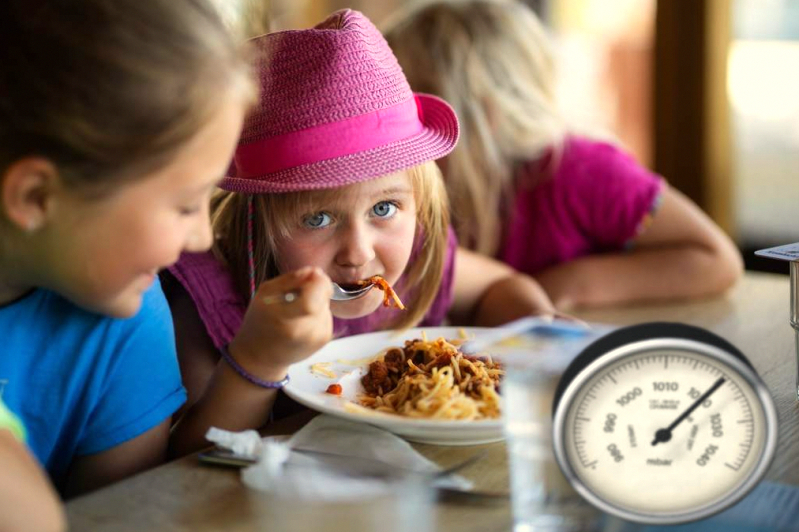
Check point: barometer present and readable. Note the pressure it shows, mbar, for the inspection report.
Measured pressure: 1020 mbar
